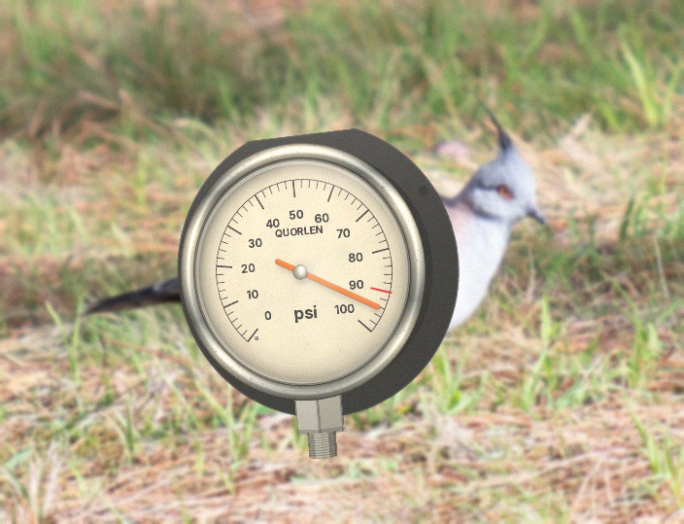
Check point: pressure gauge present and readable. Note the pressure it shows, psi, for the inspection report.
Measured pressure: 94 psi
